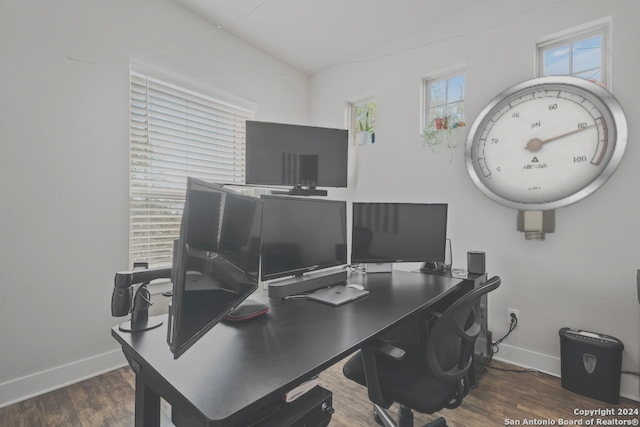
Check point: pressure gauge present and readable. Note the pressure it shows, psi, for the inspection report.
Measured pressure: 82.5 psi
